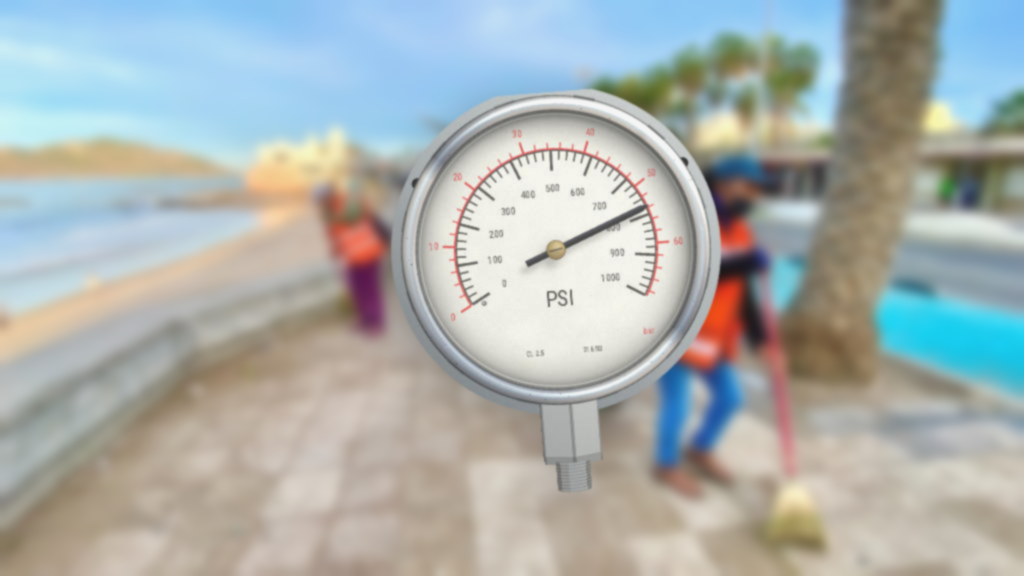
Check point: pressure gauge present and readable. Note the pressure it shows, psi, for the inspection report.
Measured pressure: 780 psi
